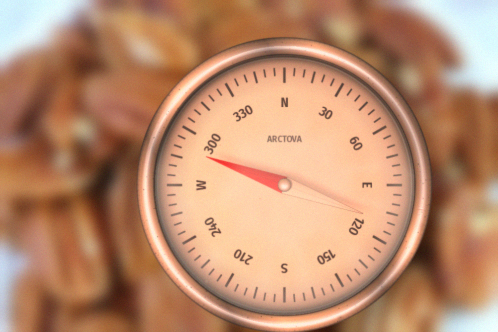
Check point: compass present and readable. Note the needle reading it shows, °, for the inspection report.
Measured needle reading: 290 °
